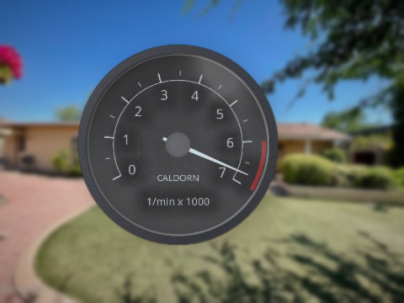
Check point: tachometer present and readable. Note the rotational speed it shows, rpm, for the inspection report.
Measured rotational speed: 6750 rpm
